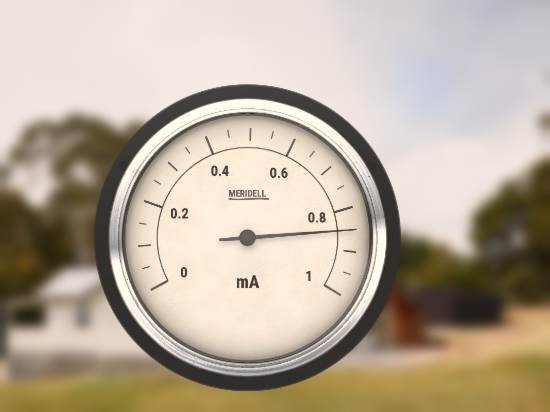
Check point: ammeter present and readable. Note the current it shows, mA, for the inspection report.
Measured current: 0.85 mA
